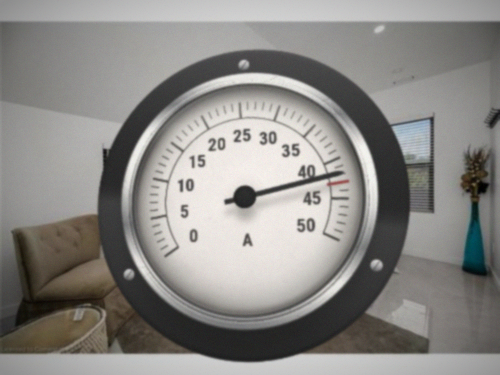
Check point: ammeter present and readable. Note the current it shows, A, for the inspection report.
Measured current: 42 A
